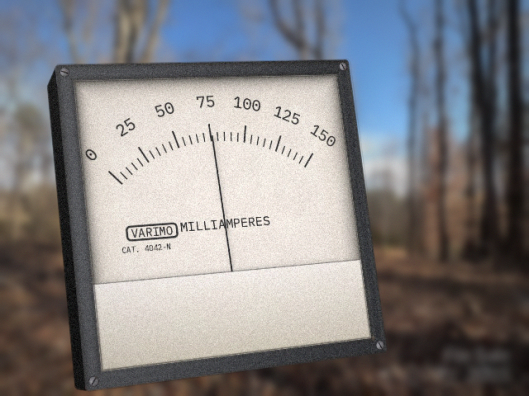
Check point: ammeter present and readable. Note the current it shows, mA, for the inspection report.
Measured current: 75 mA
